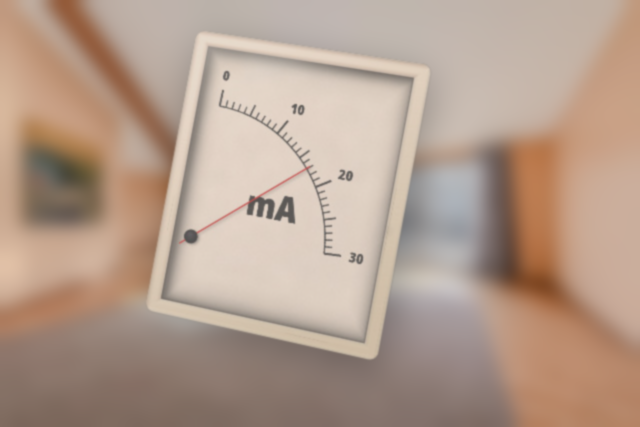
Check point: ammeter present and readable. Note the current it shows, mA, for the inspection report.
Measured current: 17 mA
